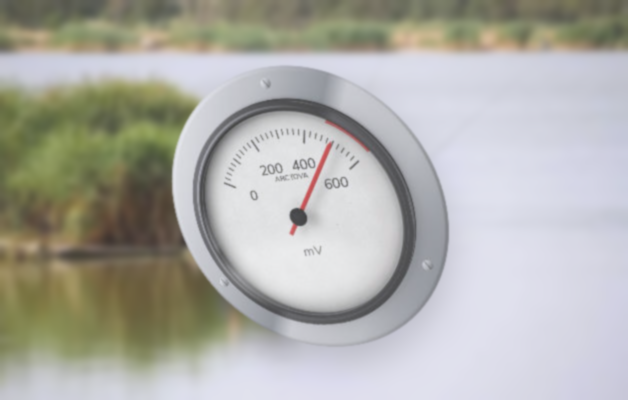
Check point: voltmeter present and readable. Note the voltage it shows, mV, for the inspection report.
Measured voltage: 500 mV
